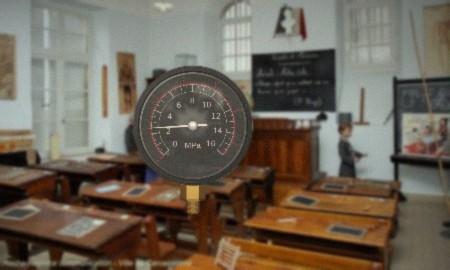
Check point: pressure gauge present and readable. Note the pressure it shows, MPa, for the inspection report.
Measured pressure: 2.5 MPa
